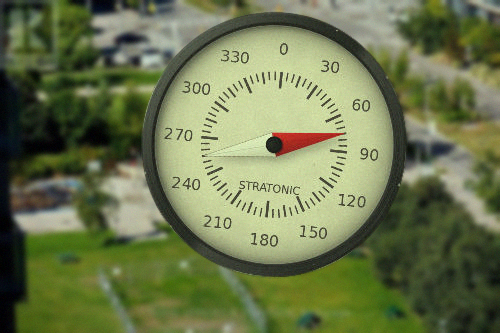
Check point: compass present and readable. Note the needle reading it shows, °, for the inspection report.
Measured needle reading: 75 °
